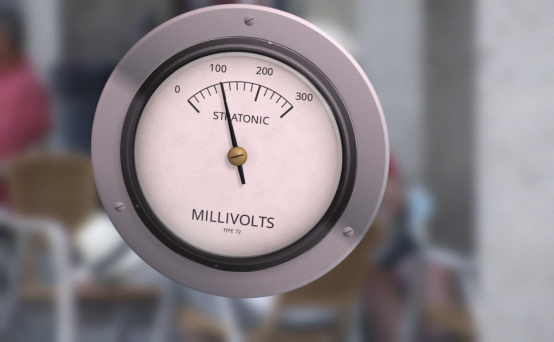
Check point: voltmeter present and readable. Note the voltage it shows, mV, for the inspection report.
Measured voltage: 100 mV
